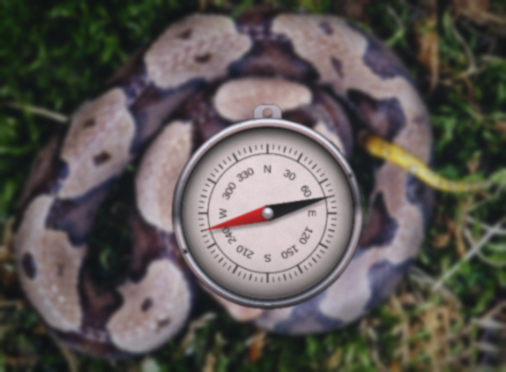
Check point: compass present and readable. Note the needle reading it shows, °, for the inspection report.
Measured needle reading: 255 °
